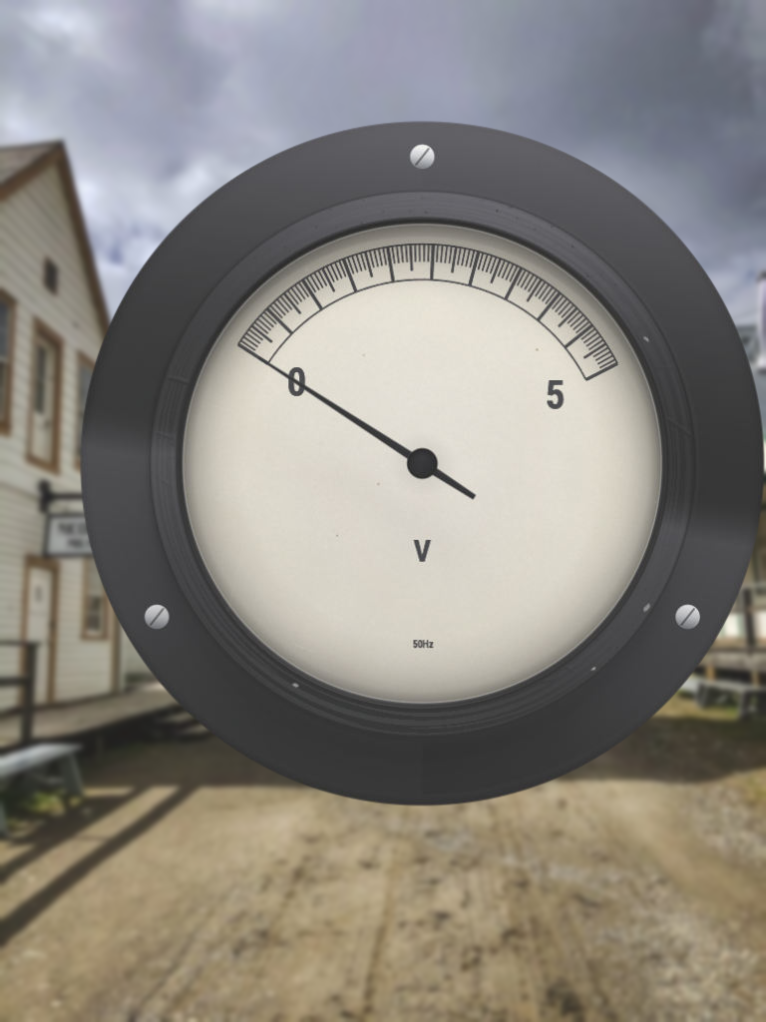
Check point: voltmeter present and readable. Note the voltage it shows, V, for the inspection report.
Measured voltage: 0 V
